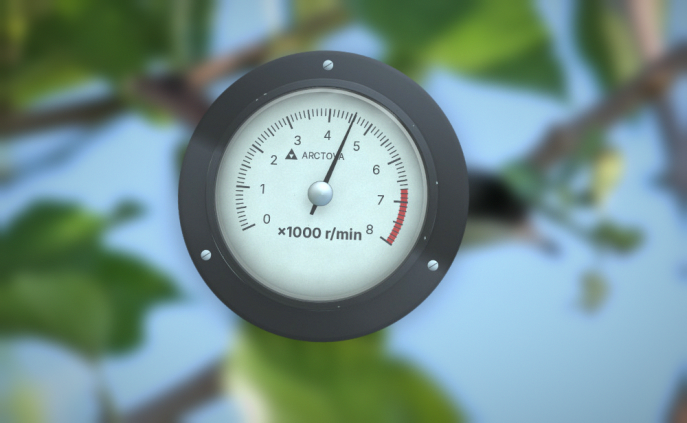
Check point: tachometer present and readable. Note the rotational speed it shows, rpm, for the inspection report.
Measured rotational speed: 4600 rpm
